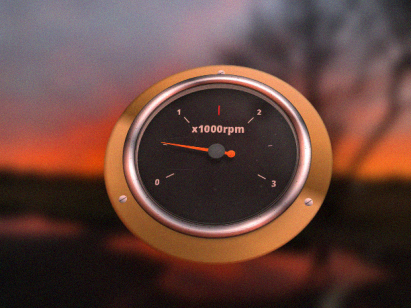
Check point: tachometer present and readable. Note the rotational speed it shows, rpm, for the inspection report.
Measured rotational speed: 500 rpm
